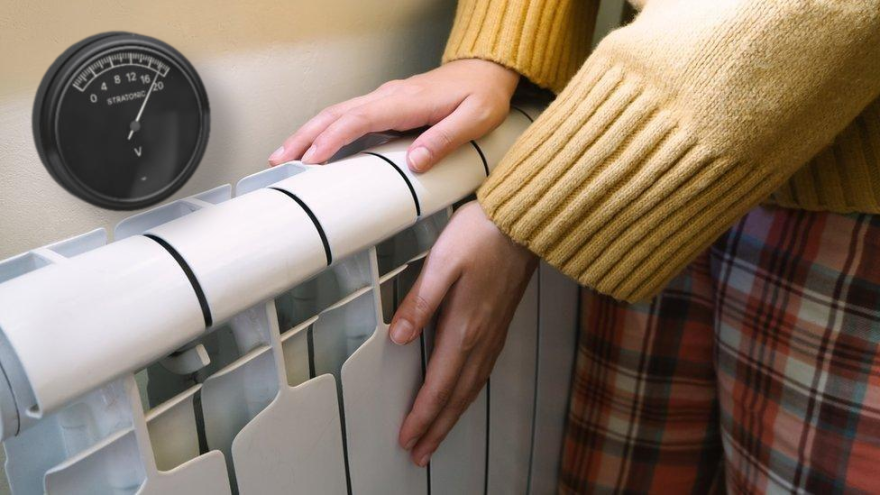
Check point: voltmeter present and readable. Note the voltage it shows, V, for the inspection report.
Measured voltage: 18 V
